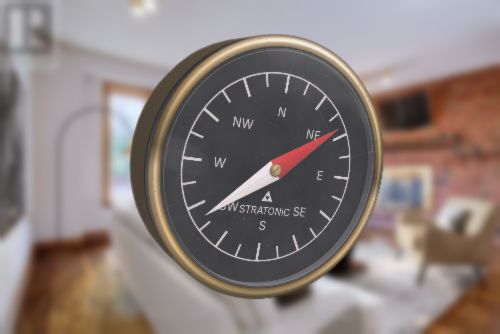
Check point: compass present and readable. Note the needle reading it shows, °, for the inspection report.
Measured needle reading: 52.5 °
